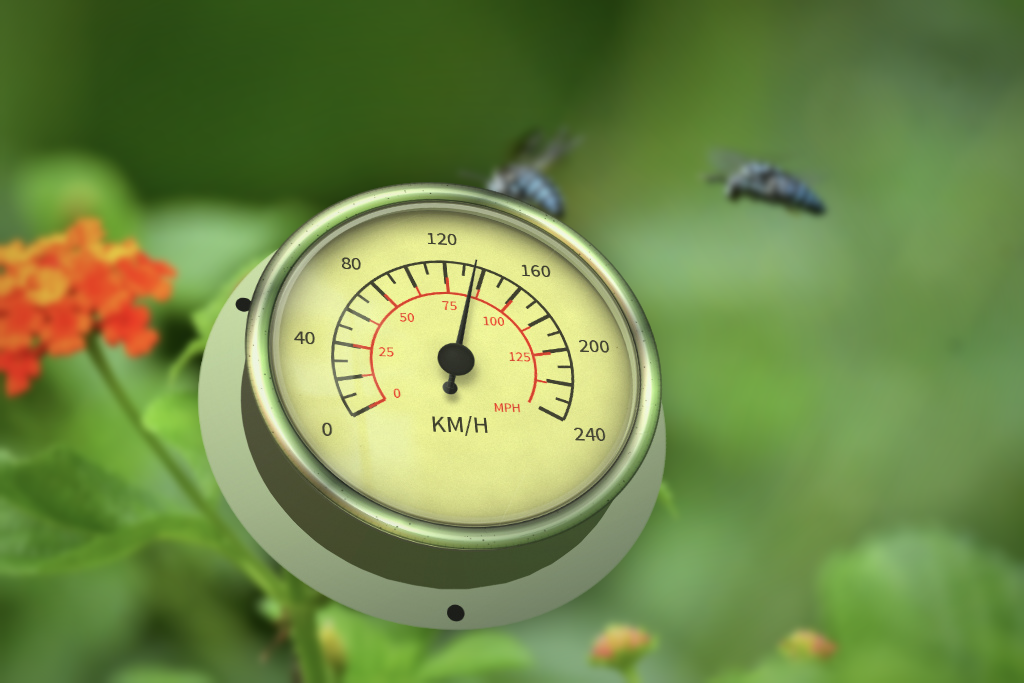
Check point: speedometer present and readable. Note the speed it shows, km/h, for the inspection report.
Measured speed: 135 km/h
